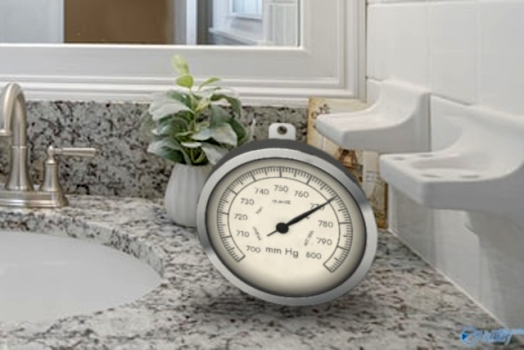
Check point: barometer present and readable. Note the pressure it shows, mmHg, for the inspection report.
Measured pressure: 770 mmHg
